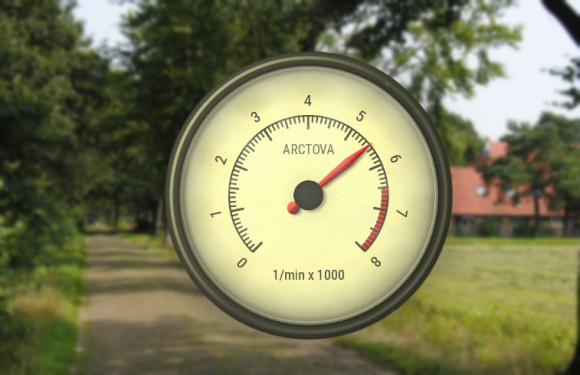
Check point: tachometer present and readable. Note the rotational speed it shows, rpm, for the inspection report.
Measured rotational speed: 5500 rpm
